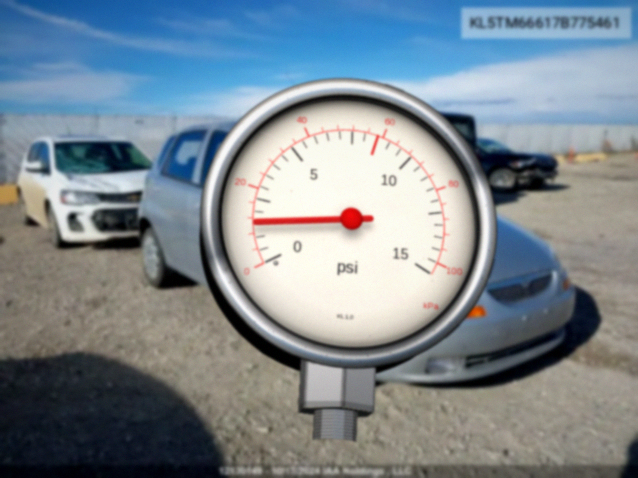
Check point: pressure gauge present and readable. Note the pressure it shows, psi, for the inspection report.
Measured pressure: 1.5 psi
